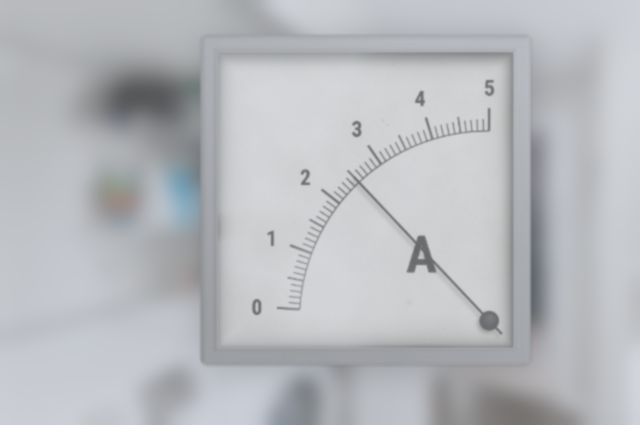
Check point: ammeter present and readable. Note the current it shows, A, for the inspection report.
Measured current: 2.5 A
